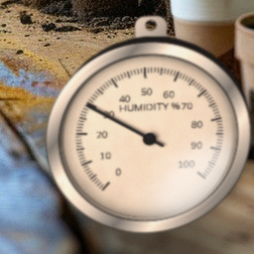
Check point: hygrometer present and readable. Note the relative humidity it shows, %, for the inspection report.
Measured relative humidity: 30 %
